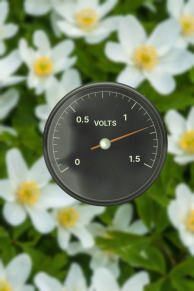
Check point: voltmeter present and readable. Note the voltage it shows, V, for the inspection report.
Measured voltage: 1.2 V
